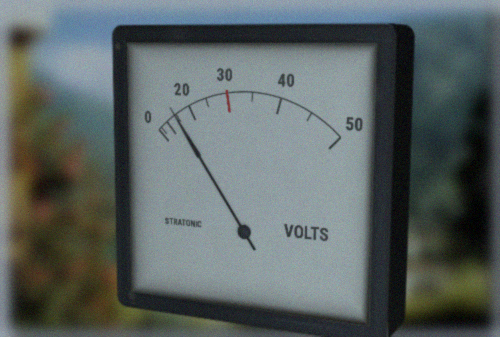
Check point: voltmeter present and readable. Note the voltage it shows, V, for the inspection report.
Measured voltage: 15 V
